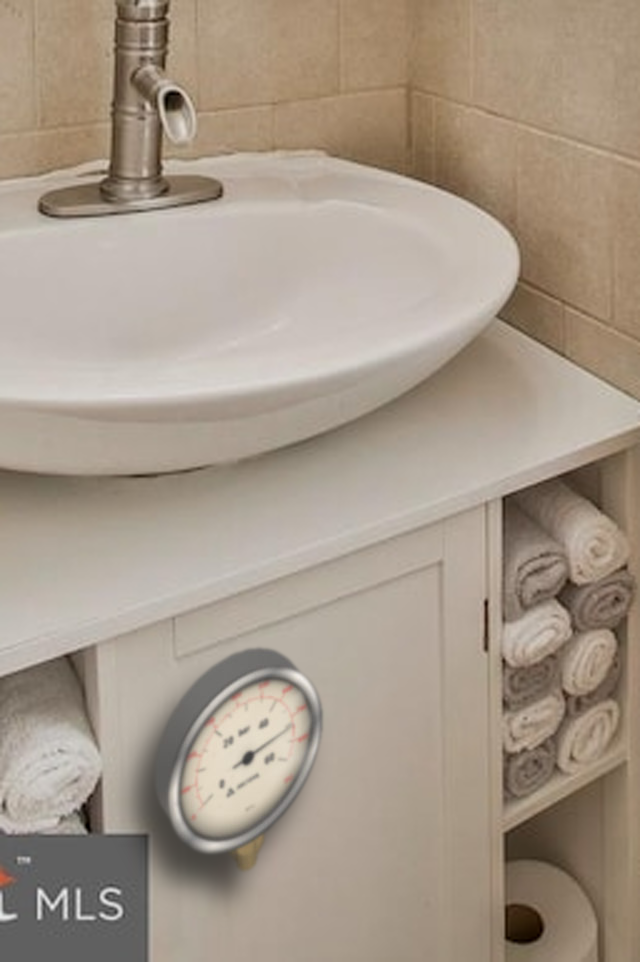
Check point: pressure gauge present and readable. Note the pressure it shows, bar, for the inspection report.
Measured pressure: 50 bar
